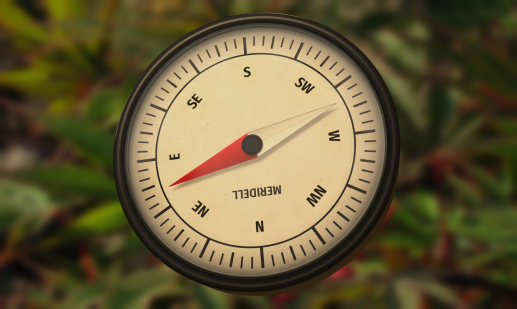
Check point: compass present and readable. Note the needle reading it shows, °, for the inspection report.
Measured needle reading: 70 °
